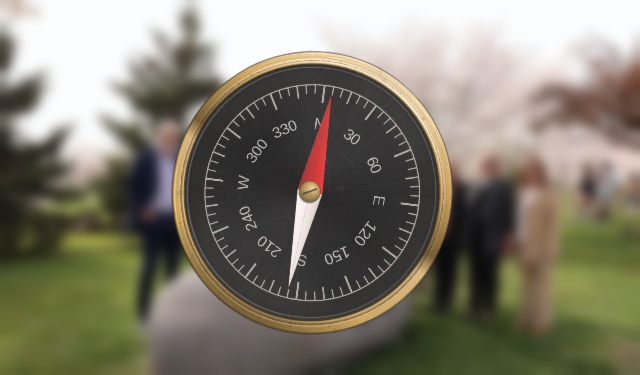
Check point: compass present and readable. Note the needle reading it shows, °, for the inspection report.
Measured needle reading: 5 °
